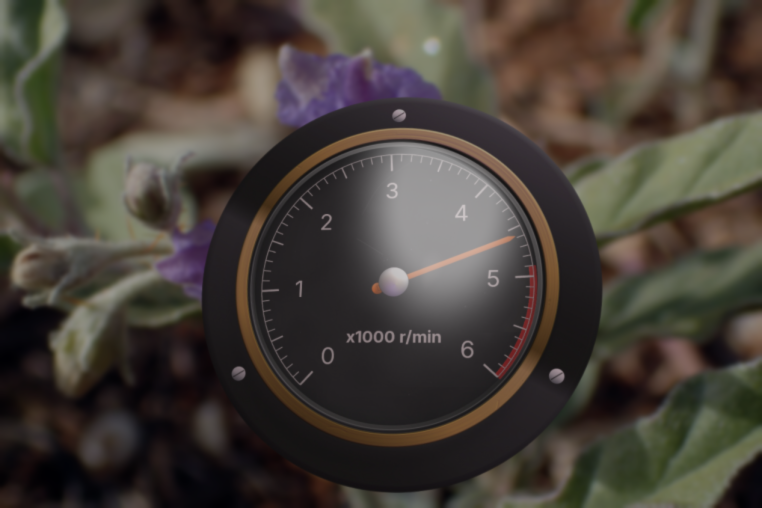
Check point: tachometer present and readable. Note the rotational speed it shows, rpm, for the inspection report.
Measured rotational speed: 4600 rpm
